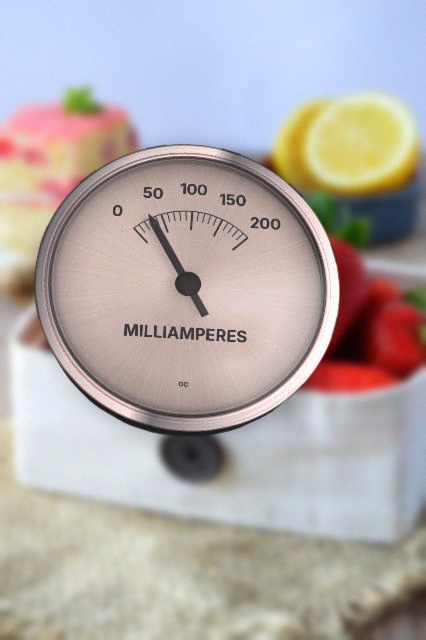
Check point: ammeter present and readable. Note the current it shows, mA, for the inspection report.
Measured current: 30 mA
